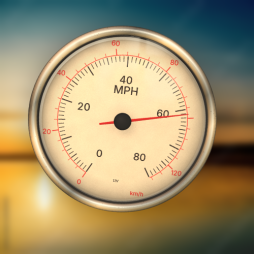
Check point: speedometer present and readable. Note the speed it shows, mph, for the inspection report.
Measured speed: 61 mph
